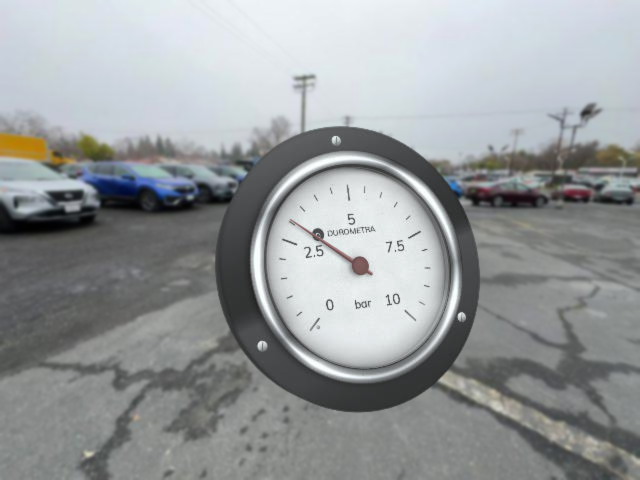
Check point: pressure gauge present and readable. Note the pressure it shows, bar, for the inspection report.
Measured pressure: 3 bar
